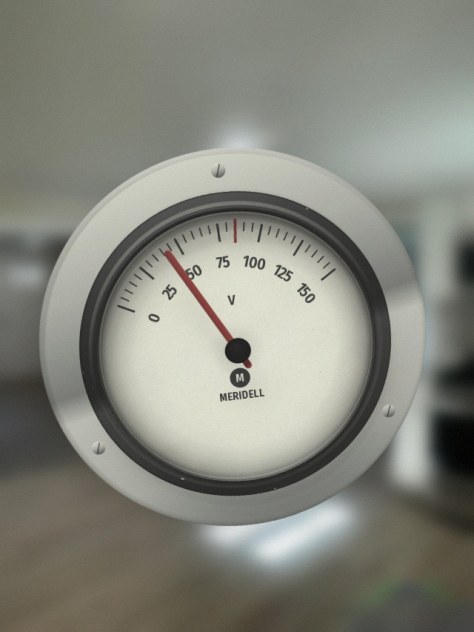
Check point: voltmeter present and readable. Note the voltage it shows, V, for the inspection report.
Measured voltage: 42.5 V
